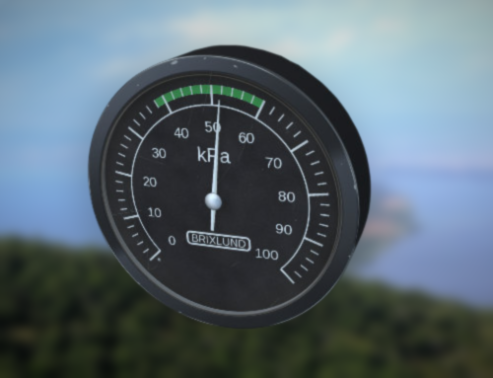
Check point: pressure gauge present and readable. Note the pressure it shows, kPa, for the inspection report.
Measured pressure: 52 kPa
